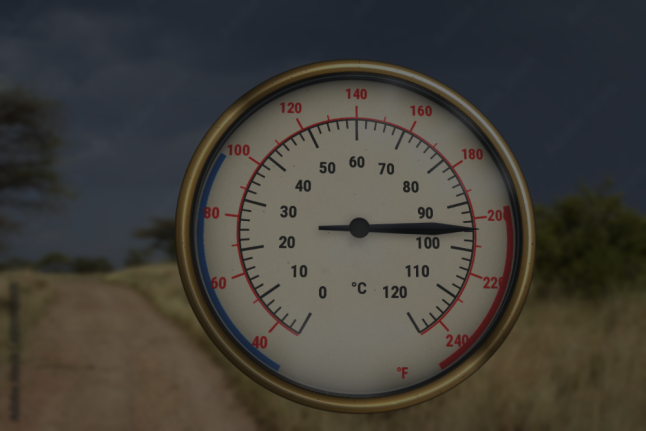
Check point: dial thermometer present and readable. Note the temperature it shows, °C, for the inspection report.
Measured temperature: 96 °C
